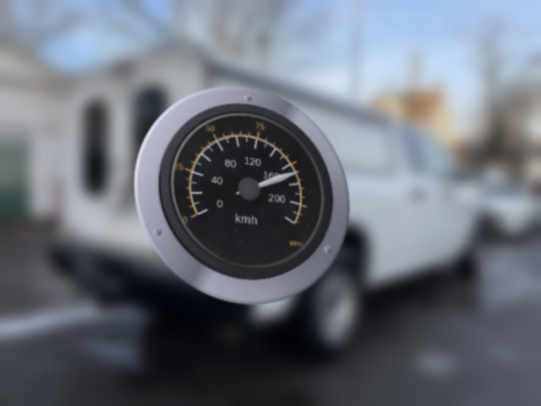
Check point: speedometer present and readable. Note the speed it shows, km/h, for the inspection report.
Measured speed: 170 km/h
